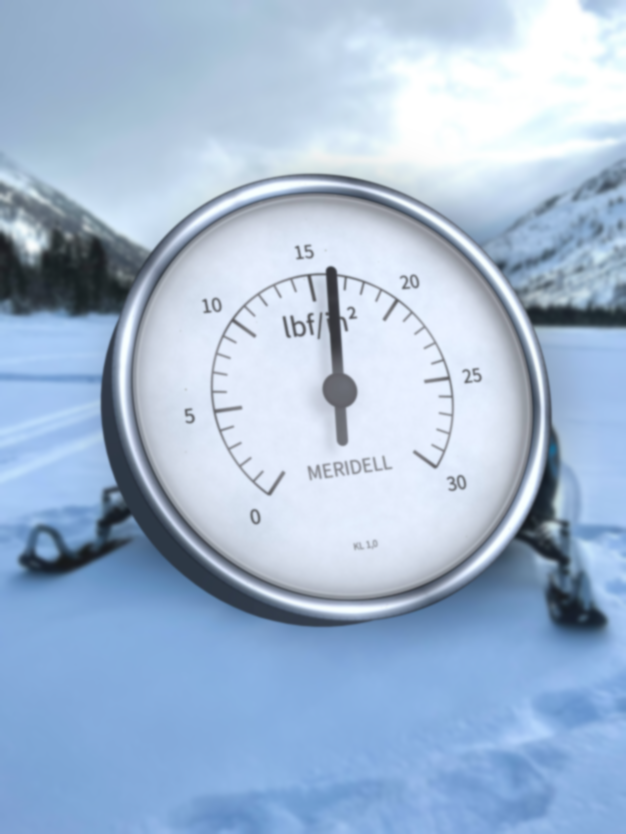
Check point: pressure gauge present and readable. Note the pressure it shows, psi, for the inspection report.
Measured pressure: 16 psi
